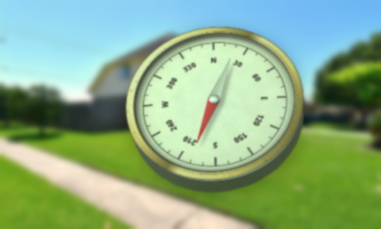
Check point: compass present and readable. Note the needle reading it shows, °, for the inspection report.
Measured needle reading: 200 °
